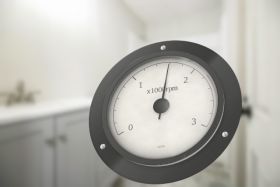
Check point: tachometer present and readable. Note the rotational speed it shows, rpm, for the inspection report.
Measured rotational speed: 1600 rpm
